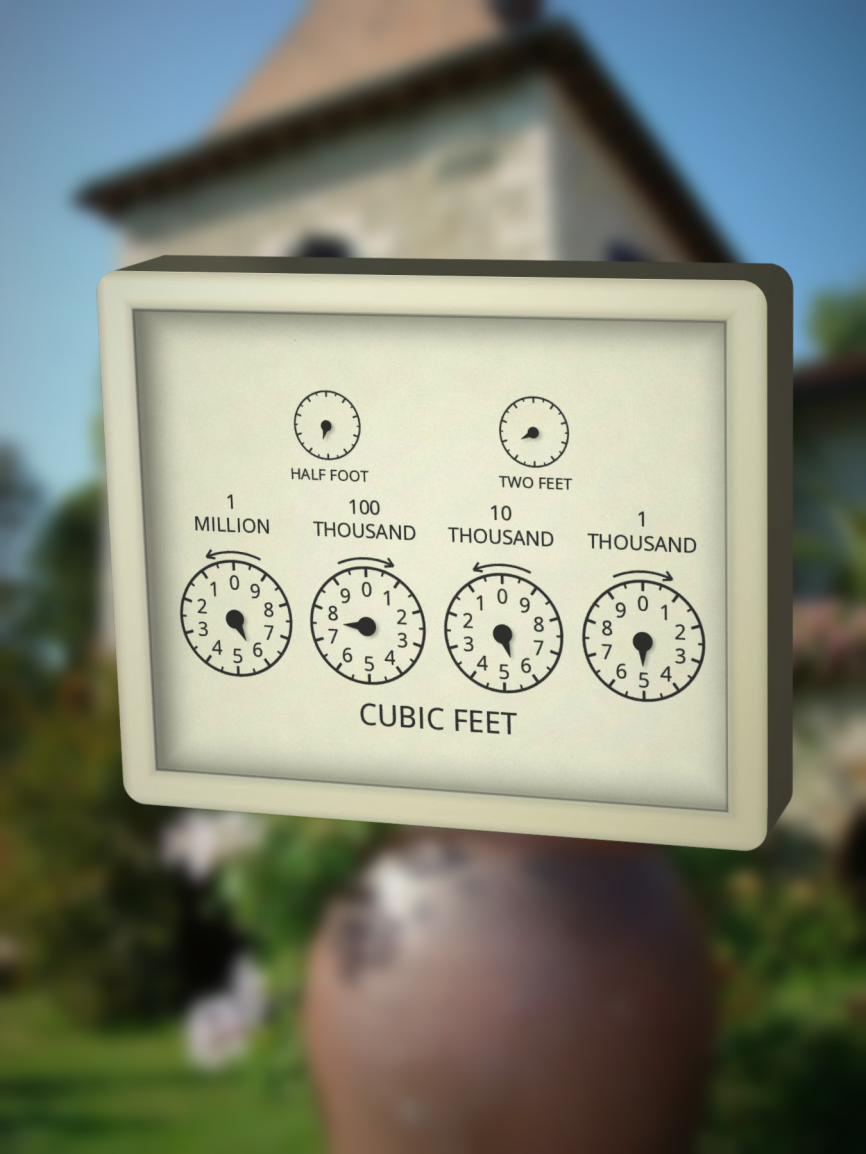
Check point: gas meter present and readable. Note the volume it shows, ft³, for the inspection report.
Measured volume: 575500 ft³
